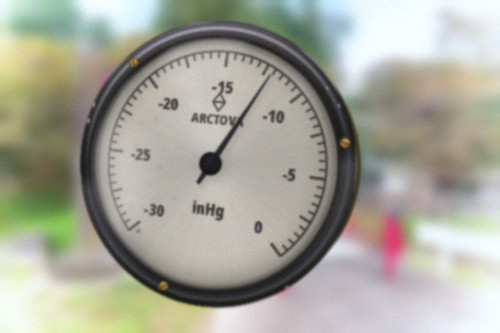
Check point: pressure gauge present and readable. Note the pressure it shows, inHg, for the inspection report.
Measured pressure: -12 inHg
